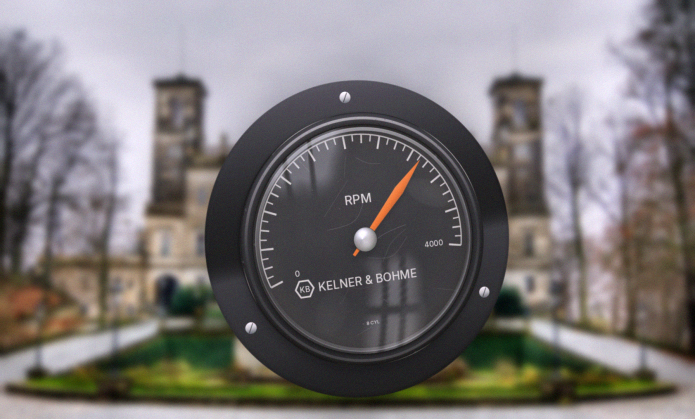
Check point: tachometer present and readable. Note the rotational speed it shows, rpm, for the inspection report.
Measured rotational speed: 2900 rpm
